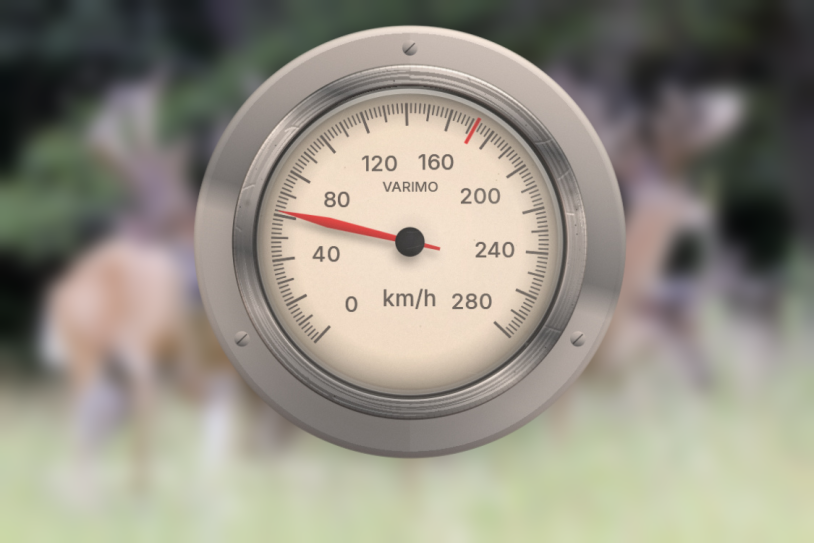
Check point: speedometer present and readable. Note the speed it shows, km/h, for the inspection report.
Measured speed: 62 km/h
